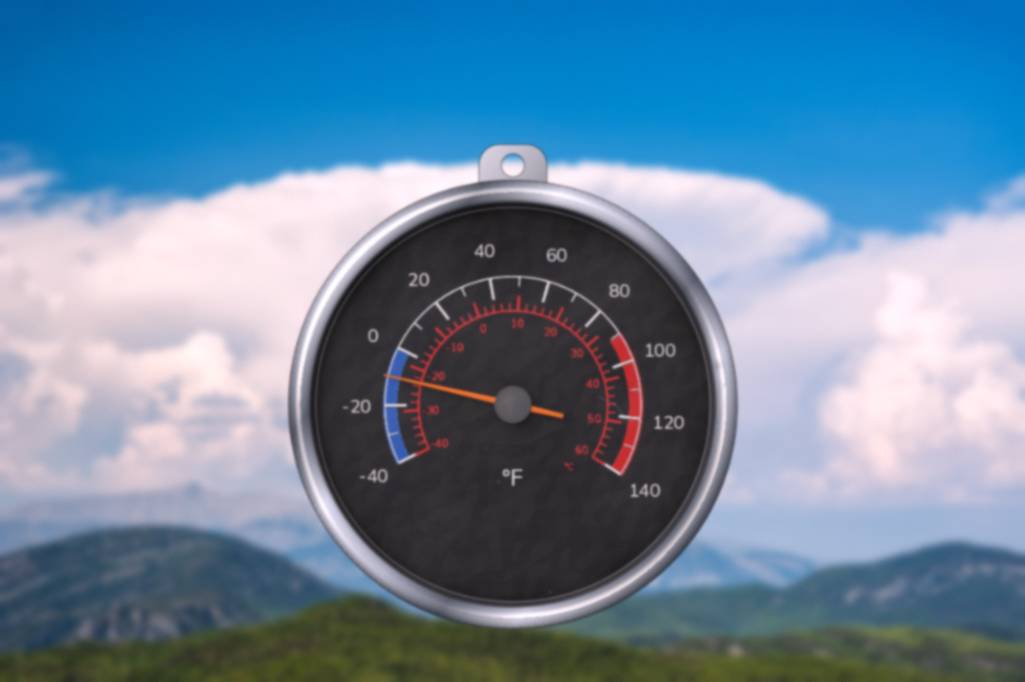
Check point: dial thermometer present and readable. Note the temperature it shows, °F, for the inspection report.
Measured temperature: -10 °F
